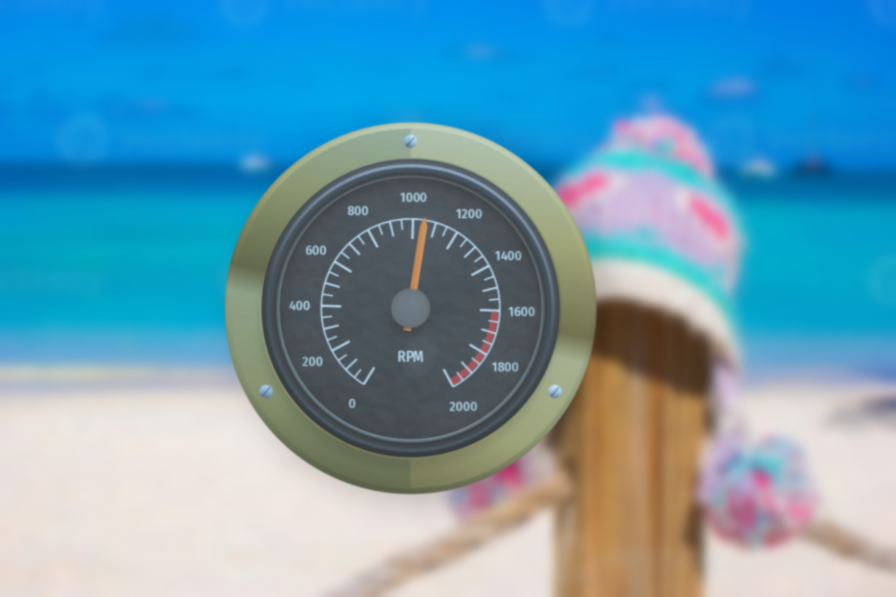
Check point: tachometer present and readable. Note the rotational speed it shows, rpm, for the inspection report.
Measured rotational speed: 1050 rpm
